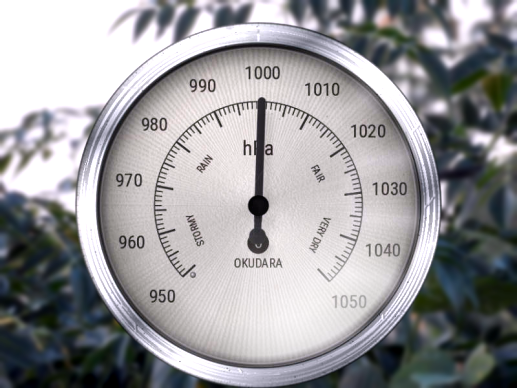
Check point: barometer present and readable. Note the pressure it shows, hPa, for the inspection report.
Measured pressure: 1000 hPa
